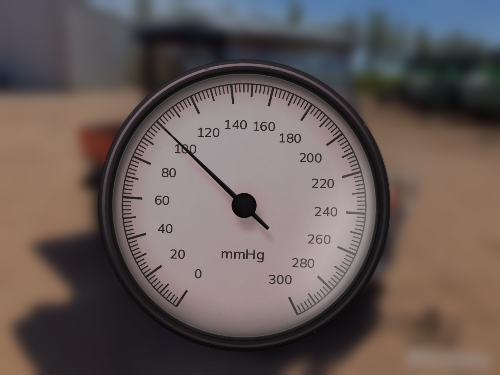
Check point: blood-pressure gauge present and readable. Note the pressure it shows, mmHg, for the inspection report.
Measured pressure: 100 mmHg
